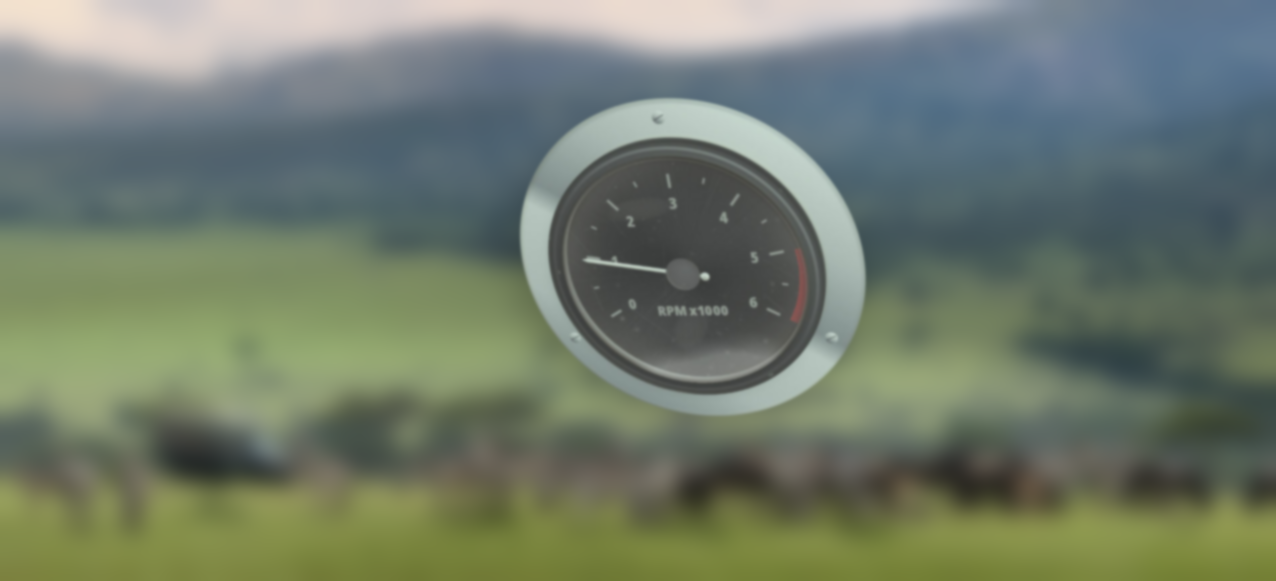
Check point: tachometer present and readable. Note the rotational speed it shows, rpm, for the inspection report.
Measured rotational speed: 1000 rpm
